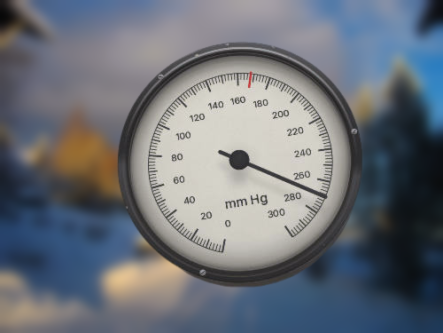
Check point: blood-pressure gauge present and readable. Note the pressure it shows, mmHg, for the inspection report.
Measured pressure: 270 mmHg
